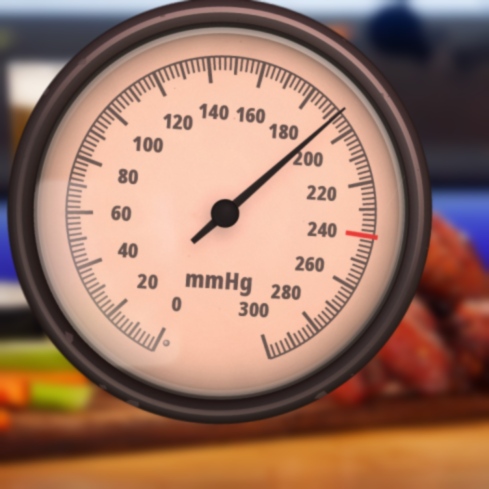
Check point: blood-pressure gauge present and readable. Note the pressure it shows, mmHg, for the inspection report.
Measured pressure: 192 mmHg
